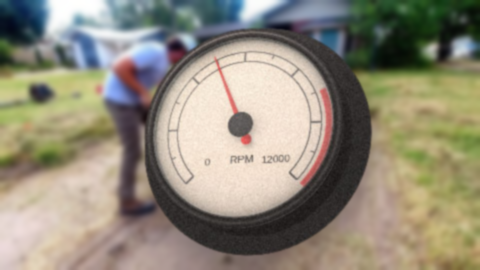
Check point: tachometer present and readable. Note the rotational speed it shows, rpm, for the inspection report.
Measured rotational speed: 5000 rpm
